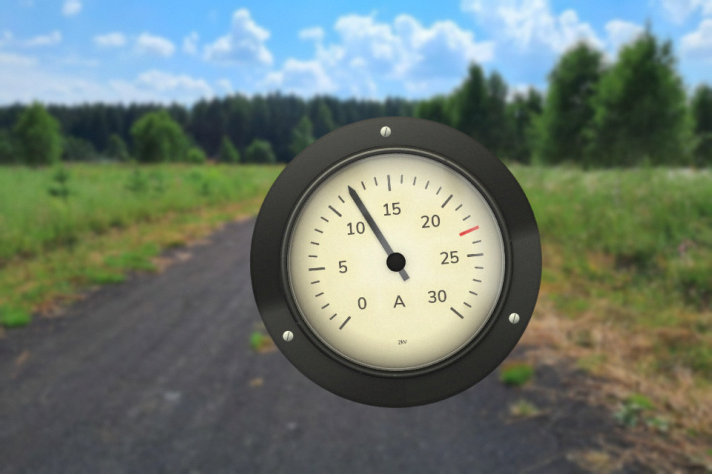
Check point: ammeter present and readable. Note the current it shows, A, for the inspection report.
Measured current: 12 A
